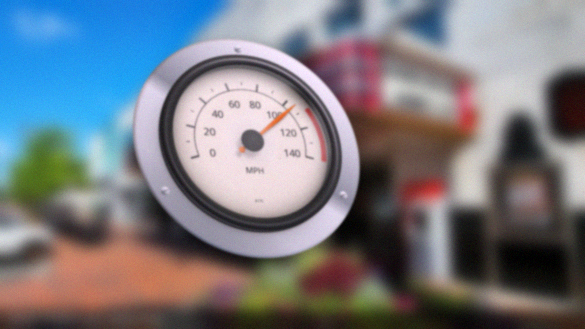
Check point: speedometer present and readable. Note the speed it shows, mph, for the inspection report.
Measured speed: 105 mph
